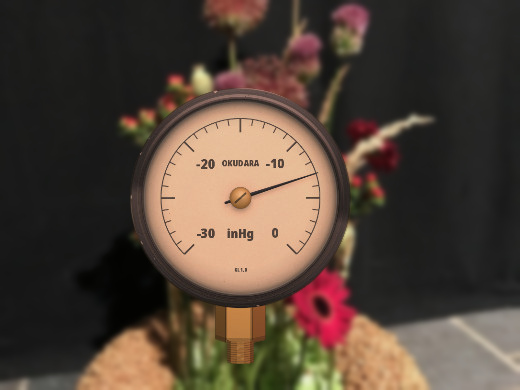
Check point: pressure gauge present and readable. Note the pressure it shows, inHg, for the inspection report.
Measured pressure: -7 inHg
